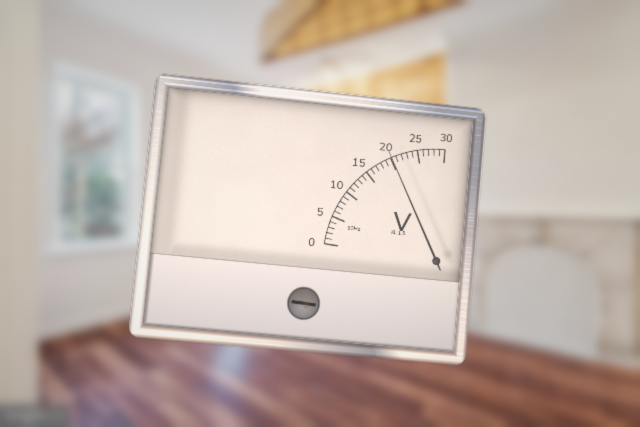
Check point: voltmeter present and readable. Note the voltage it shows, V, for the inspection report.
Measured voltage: 20 V
